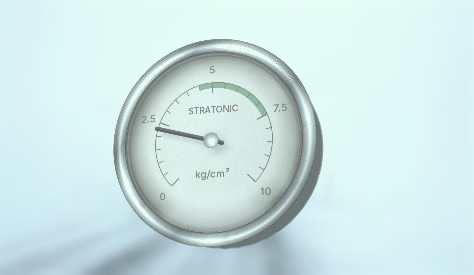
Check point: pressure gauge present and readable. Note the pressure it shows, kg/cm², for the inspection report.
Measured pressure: 2.25 kg/cm²
